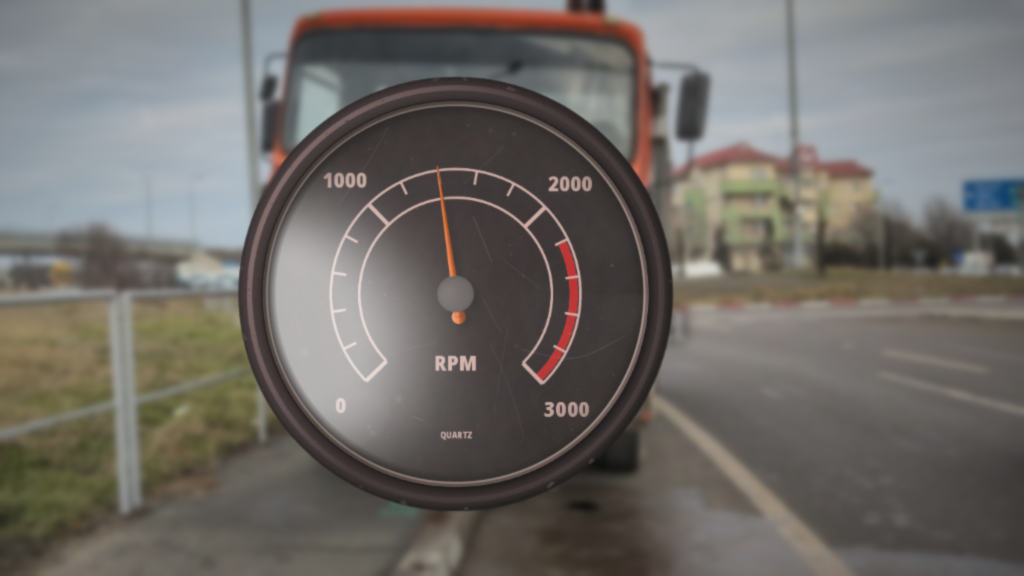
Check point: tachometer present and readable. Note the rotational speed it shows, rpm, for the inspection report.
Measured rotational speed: 1400 rpm
